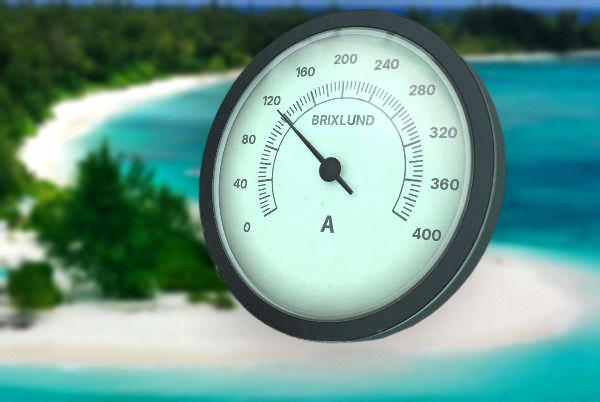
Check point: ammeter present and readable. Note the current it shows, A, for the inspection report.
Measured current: 120 A
